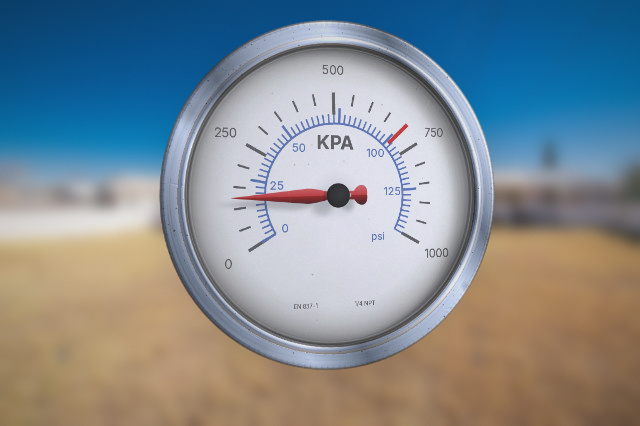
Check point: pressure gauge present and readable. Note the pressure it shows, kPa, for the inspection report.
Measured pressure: 125 kPa
